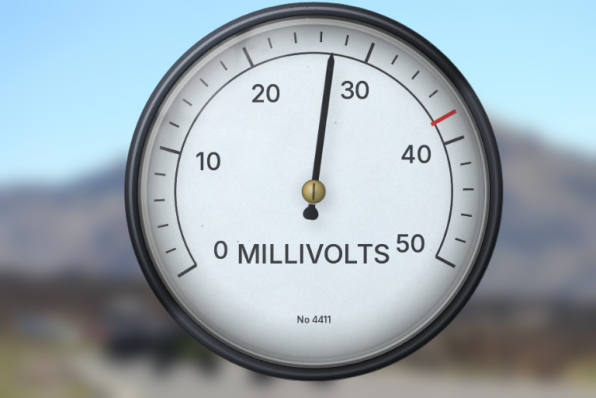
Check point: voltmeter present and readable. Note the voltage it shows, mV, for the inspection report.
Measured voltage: 27 mV
